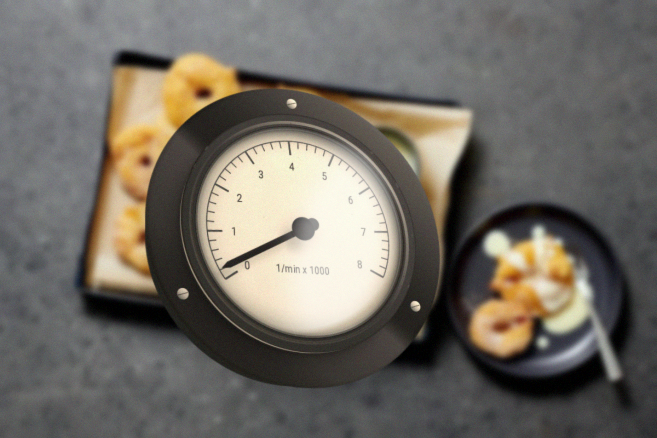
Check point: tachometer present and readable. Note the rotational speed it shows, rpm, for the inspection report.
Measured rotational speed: 200 rpm
